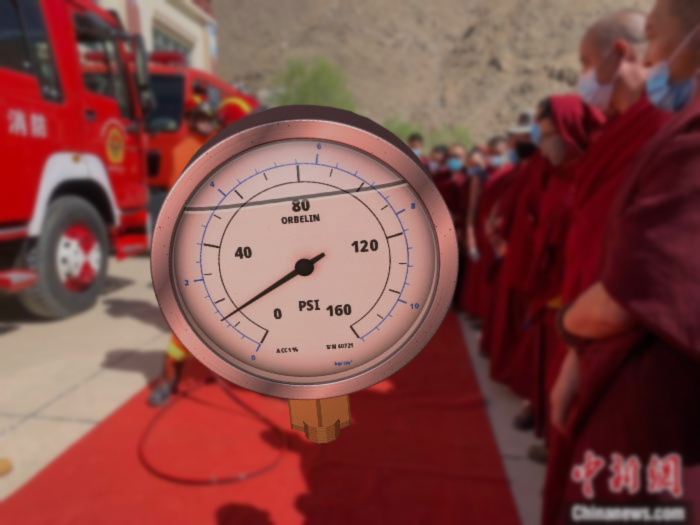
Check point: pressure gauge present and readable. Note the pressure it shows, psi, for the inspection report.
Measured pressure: 15 psi
